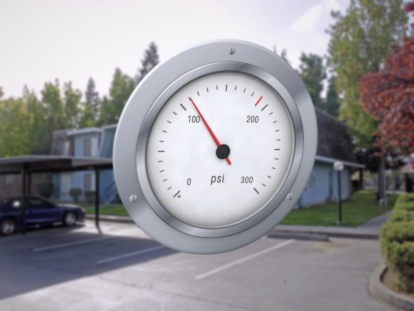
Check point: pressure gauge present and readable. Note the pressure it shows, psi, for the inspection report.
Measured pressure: 110 psi
